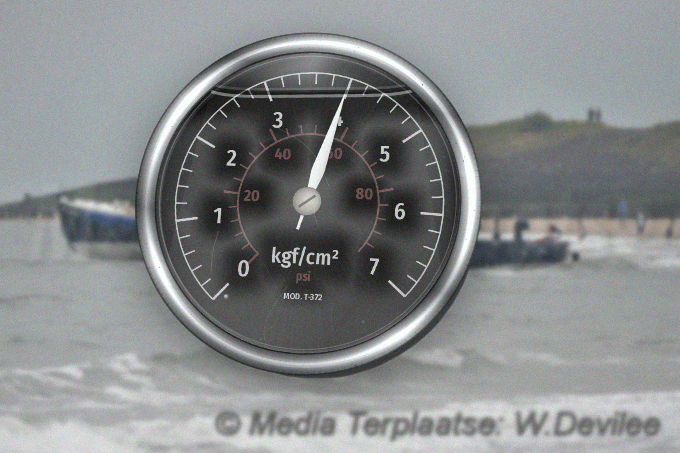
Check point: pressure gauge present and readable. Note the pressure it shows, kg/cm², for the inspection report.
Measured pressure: 4 kg/cm²
